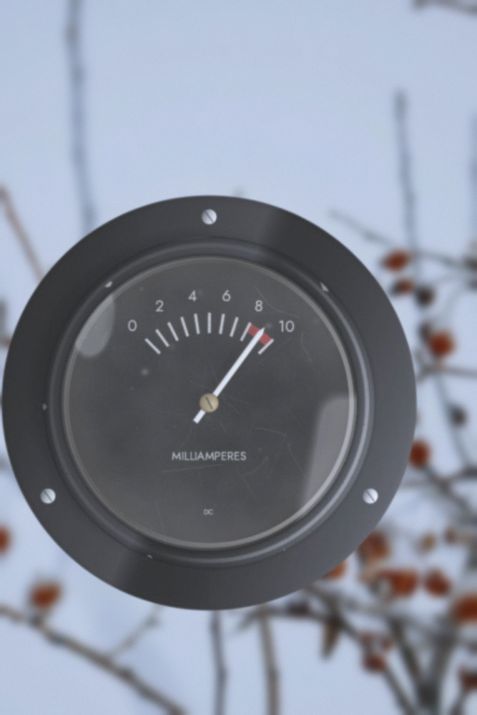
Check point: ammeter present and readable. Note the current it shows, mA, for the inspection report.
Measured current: 9 mA
